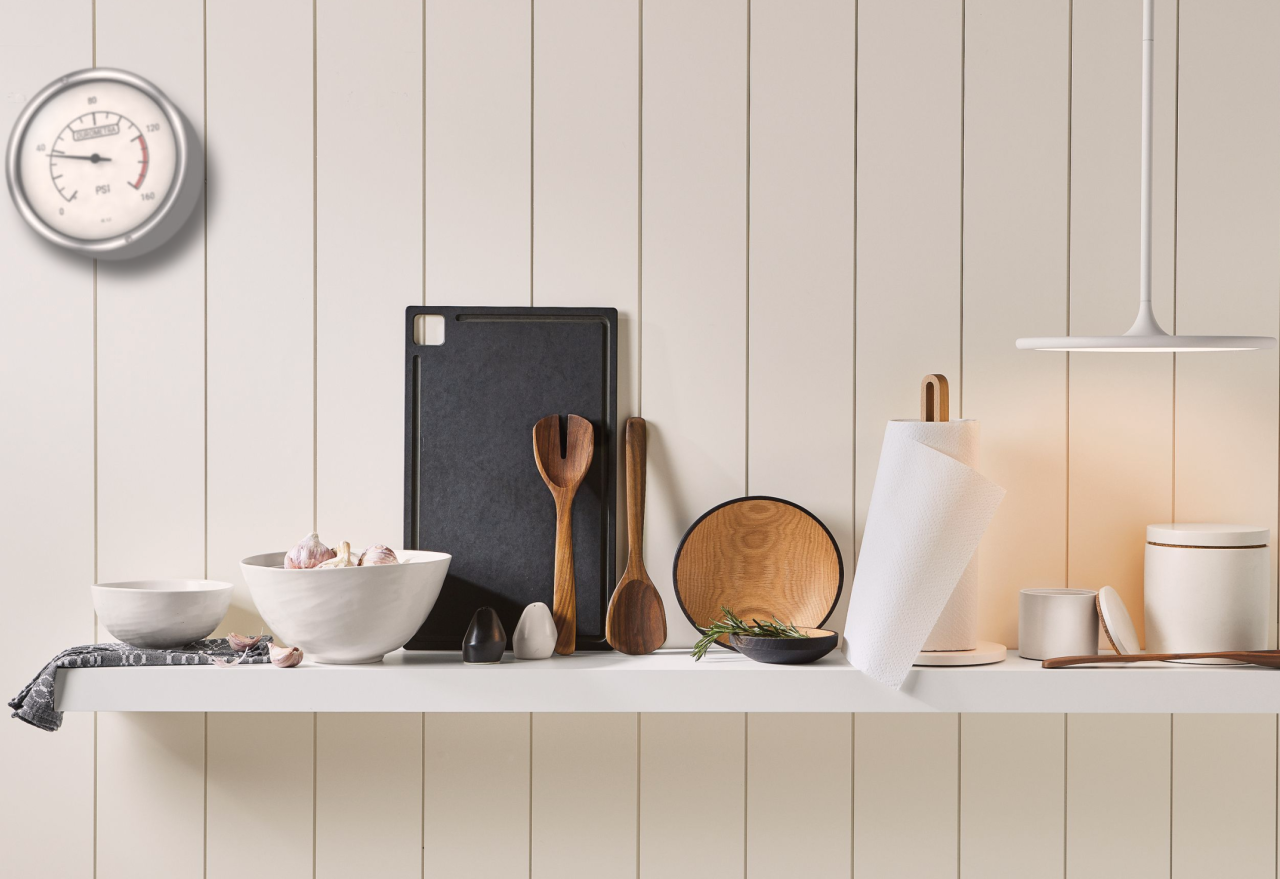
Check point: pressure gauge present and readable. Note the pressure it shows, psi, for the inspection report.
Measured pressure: 35 psi
